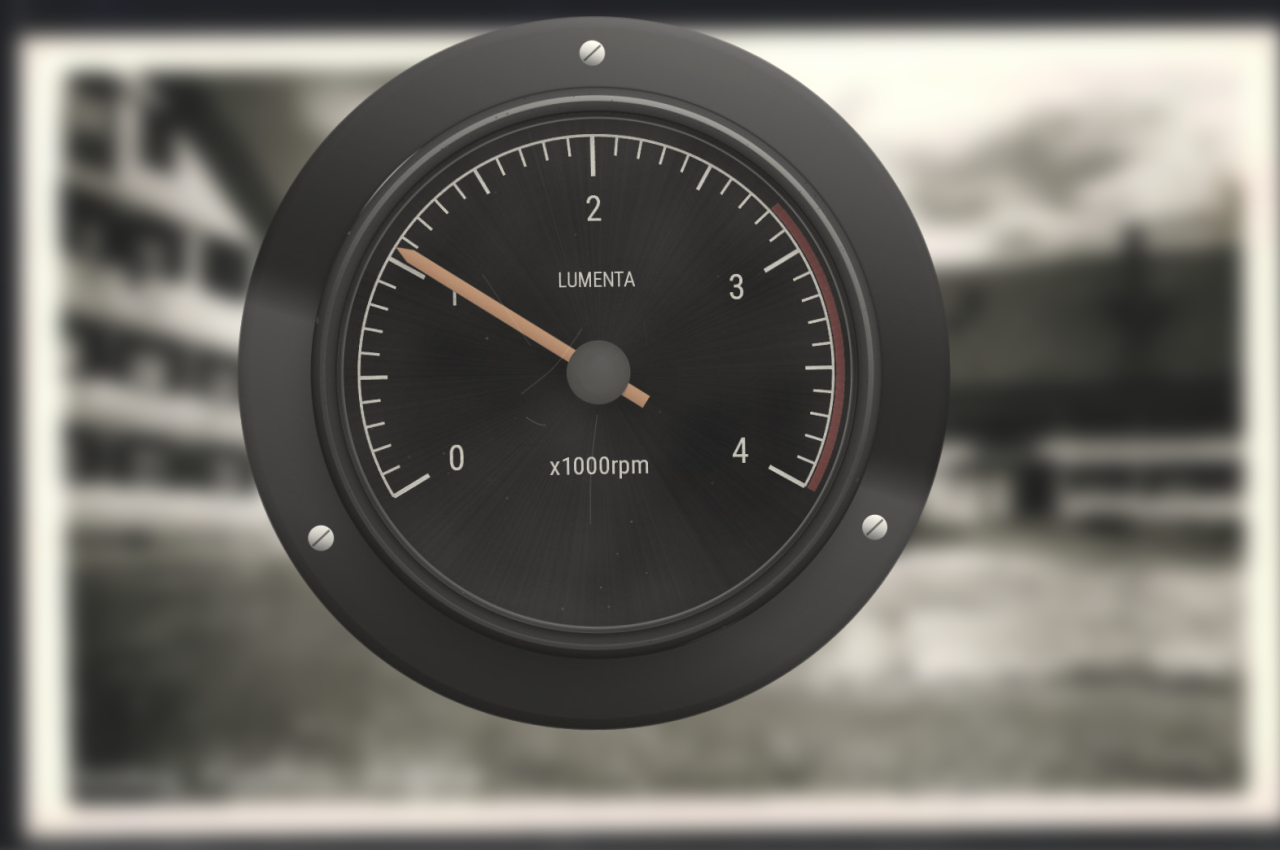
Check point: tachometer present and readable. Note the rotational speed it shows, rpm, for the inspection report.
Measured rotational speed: 1050 rpm
